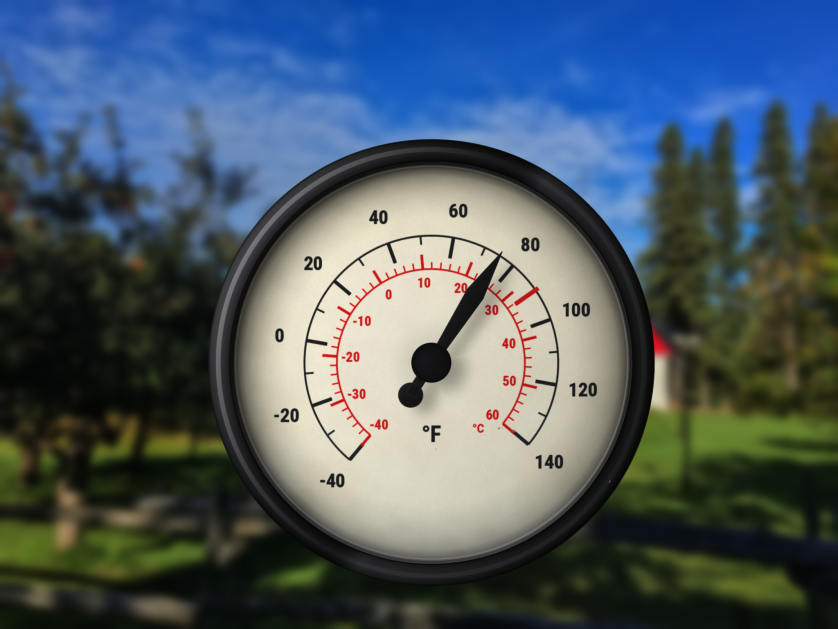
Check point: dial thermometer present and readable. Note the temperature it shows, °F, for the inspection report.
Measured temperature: 75 °F
